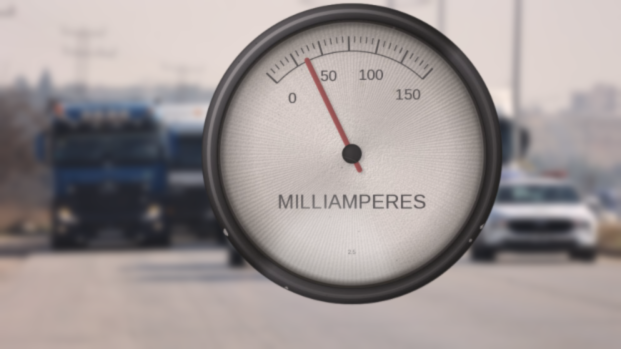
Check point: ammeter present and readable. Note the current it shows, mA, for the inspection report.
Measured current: 35 mA
